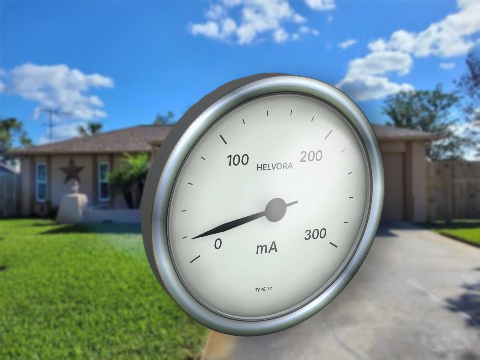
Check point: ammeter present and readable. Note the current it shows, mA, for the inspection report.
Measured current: 20 mA
